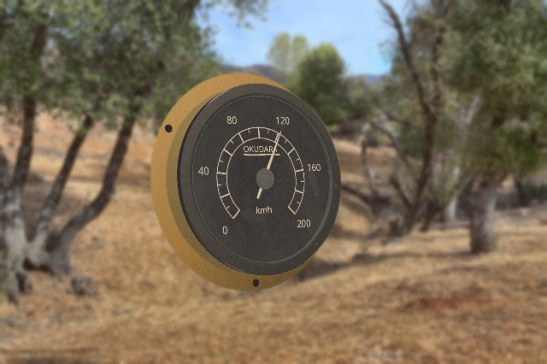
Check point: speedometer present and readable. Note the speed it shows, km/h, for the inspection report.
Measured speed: 120 km/h
